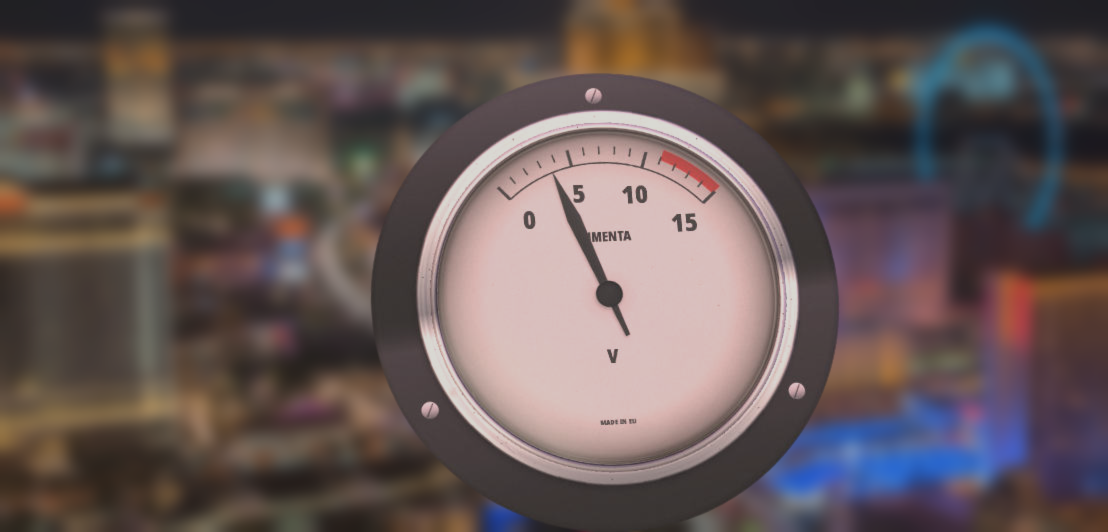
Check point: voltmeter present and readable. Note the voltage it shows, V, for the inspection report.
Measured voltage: 3.5 V
